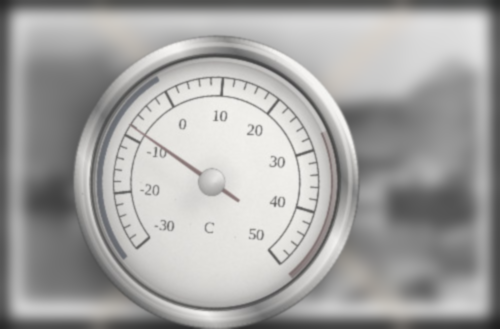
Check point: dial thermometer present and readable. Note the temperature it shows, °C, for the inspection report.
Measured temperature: -8 °C
